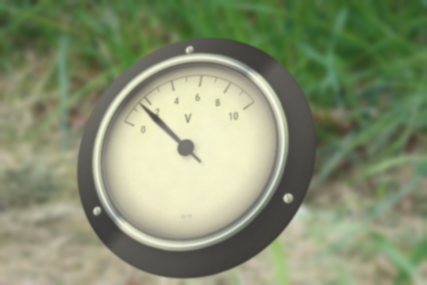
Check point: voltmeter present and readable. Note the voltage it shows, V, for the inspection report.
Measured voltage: 1.5 V
